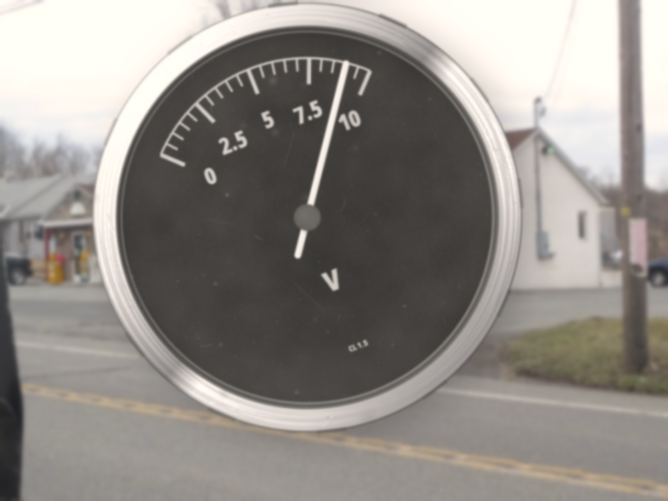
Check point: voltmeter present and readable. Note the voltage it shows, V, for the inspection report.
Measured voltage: 9 V
